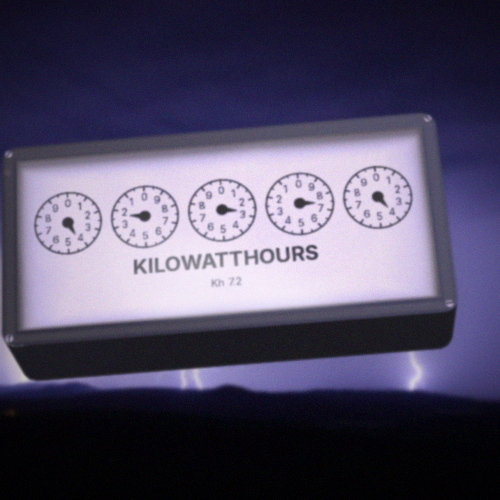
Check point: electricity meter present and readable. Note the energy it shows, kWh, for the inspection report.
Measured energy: 42274 kWh
